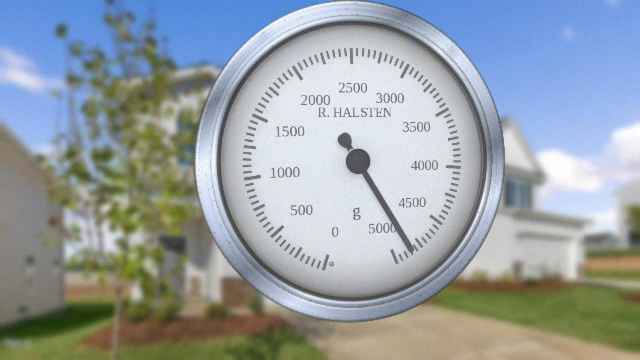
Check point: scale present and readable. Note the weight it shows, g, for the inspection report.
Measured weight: 4850 g
